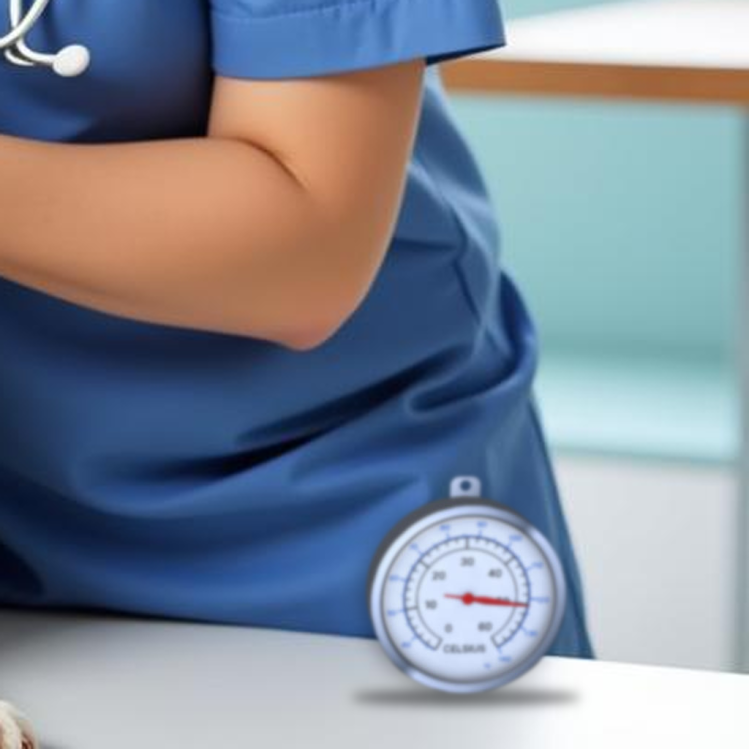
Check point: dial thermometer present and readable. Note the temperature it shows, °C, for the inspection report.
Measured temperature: 50 °C
